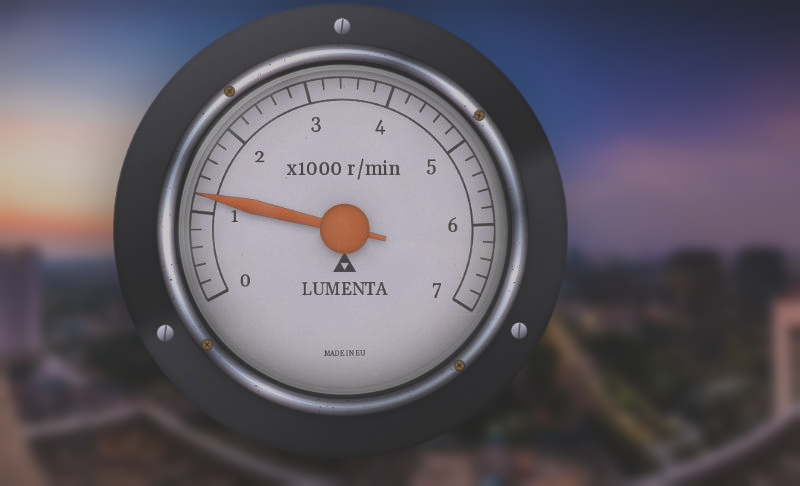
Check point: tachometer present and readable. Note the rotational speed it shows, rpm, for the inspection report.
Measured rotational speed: 1200 rpm
